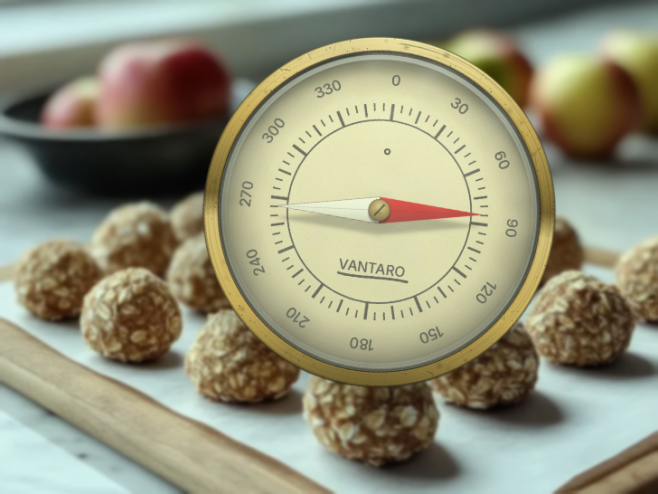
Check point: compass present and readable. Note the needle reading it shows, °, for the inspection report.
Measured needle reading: 85 °
